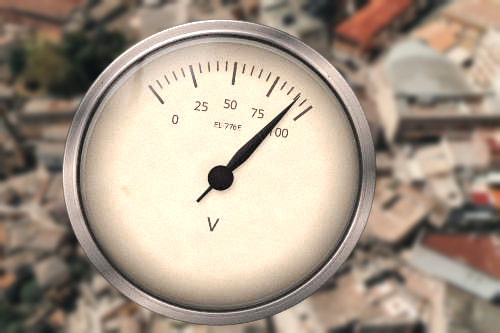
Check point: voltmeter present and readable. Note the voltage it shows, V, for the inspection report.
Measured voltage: 90 V
